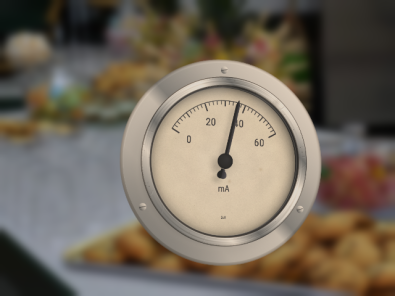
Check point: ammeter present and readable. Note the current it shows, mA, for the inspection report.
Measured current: 36 mA
